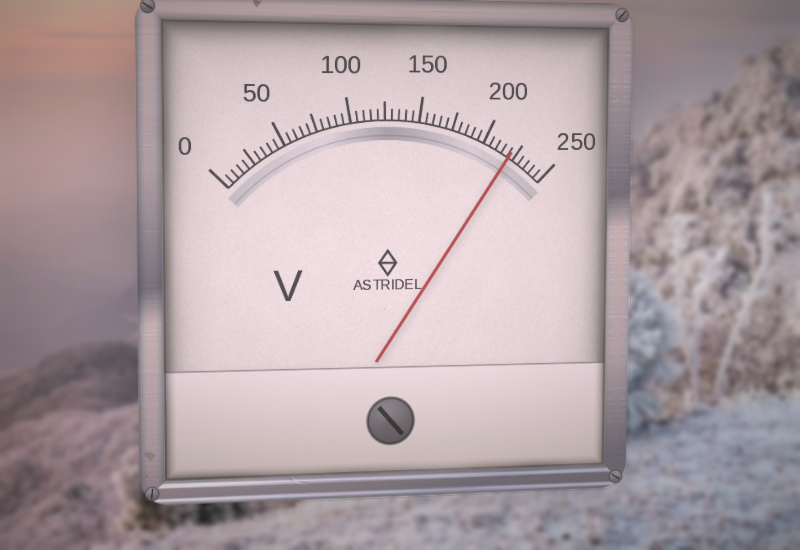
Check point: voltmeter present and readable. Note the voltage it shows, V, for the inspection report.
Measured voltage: 220 V
